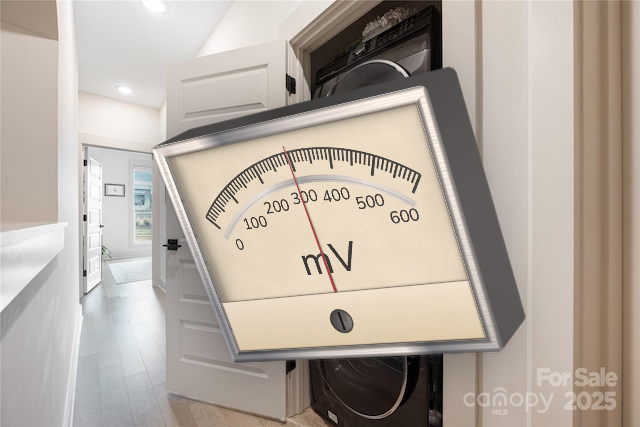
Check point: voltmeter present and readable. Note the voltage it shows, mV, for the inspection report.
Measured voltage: 300 mV
